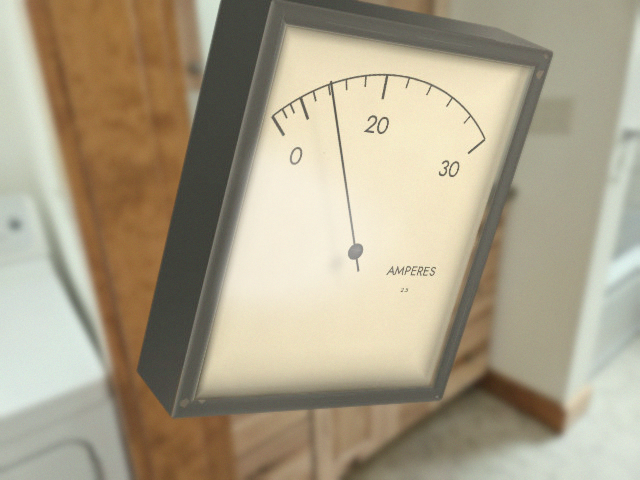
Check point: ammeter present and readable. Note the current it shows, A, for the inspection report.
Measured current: 14 A
